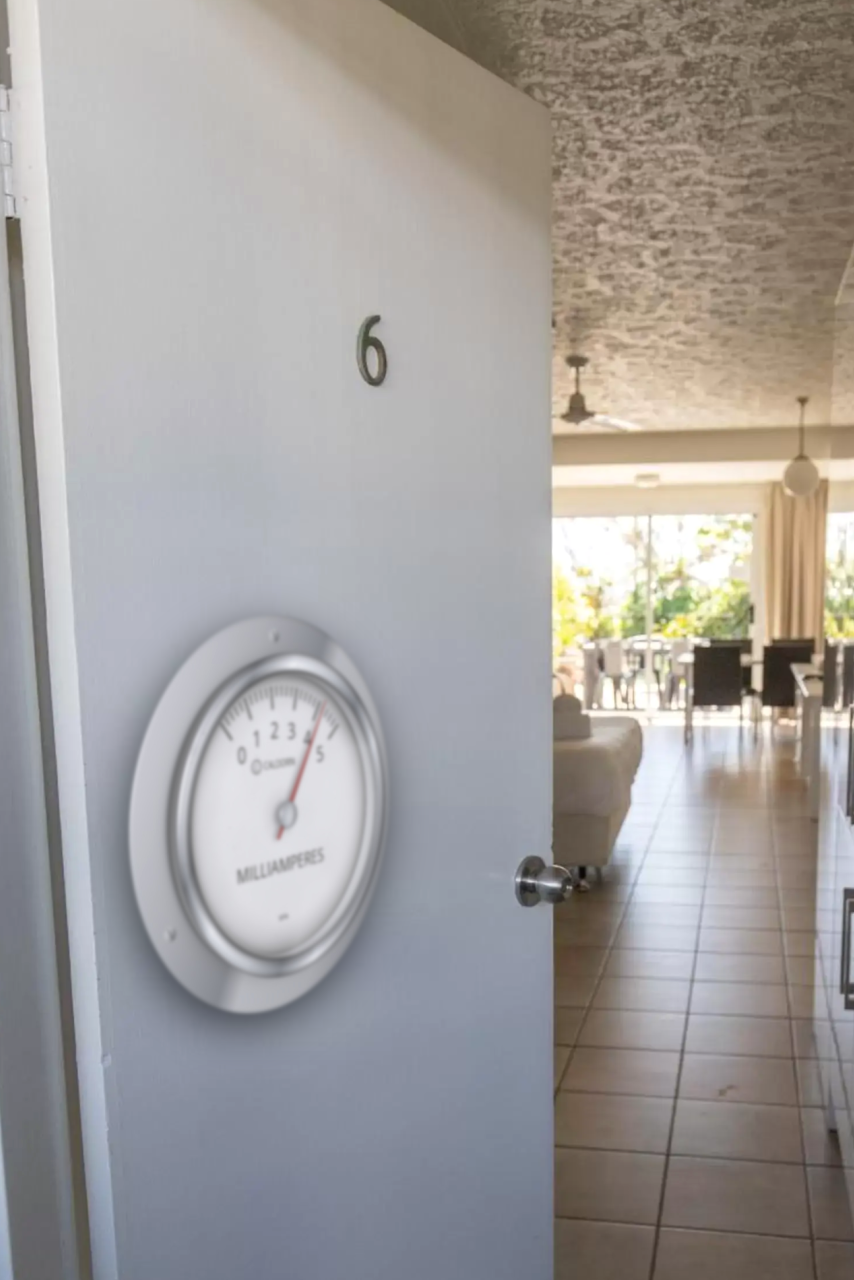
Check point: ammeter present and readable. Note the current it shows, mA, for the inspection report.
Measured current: 4 mA
